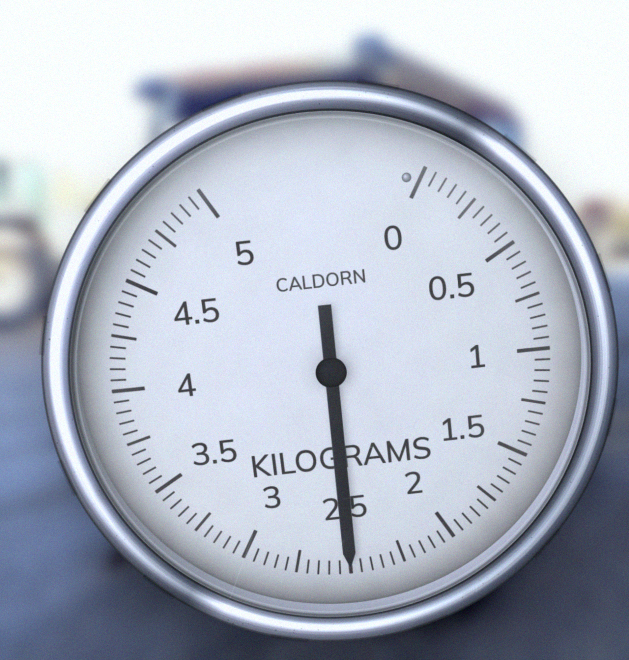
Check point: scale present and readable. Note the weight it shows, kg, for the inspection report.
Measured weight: 2.5 kg
